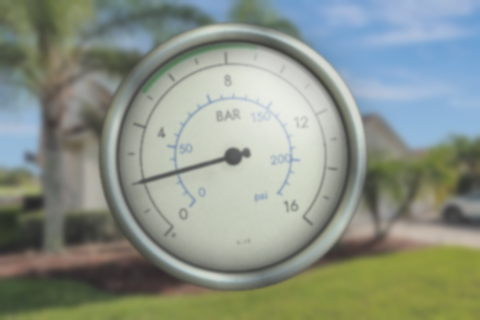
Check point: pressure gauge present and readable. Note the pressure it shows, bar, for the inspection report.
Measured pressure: 2 bar
